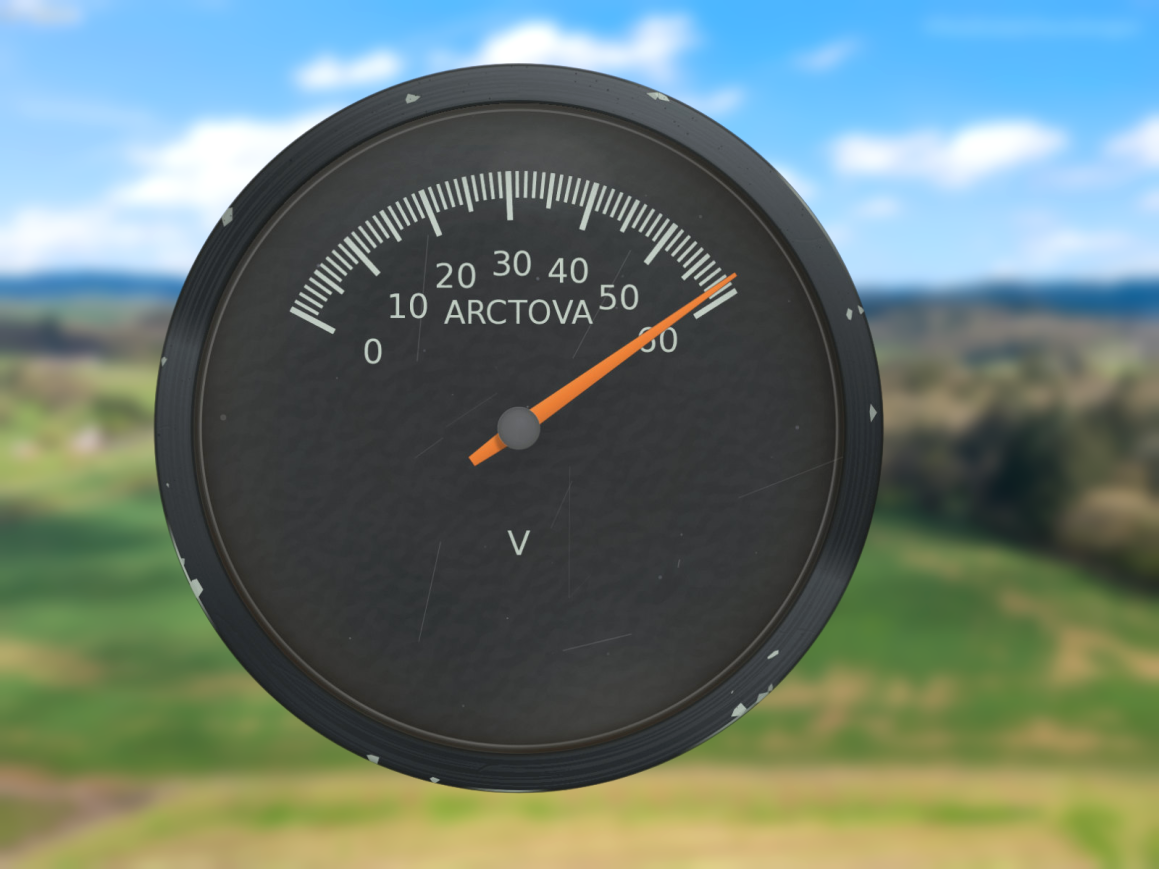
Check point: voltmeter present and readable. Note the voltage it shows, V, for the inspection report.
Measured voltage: 58.5 V
